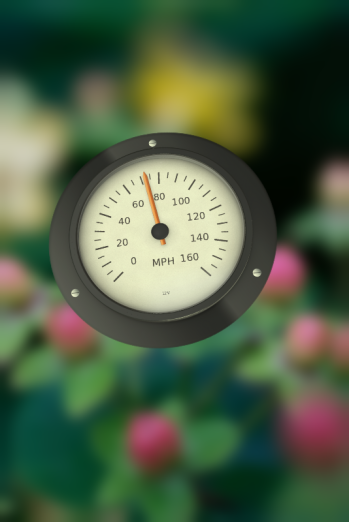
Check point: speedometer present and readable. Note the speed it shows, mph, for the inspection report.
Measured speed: 72.5 mph
